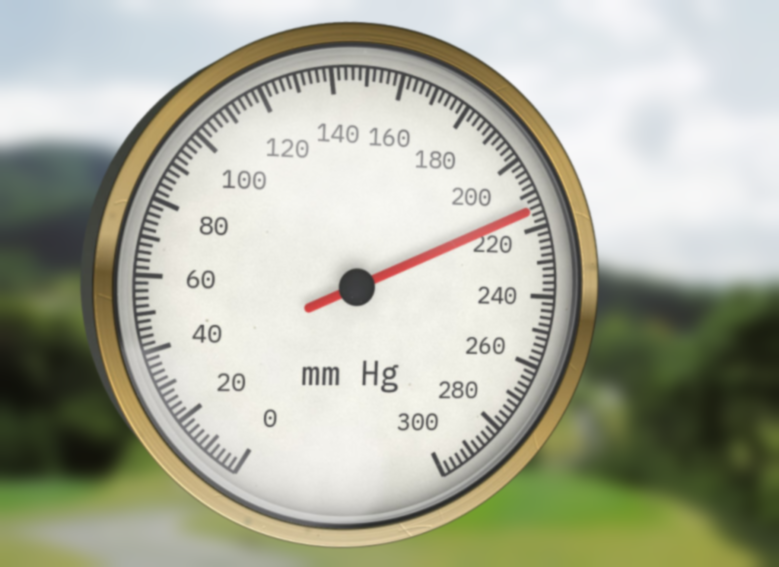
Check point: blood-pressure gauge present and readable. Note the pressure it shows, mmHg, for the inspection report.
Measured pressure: 214 mmHg
